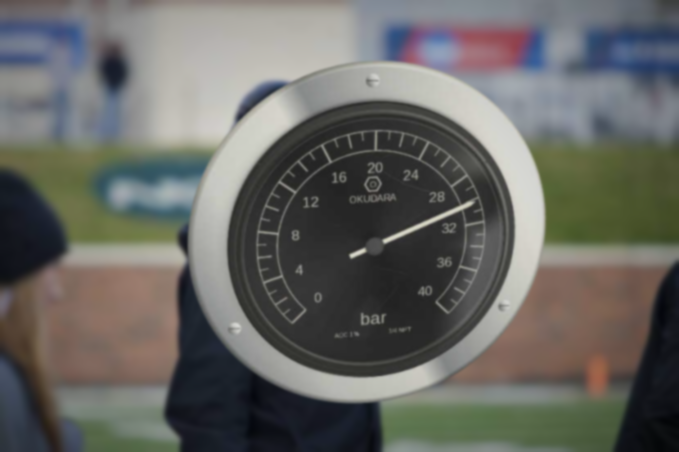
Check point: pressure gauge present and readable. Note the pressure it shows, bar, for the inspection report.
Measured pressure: 30 bar
